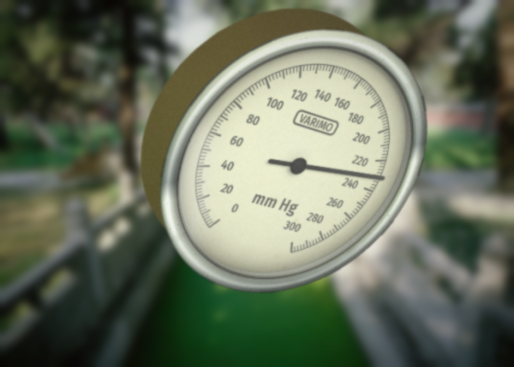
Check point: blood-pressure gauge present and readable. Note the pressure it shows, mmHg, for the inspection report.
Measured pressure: 230 mmHg
